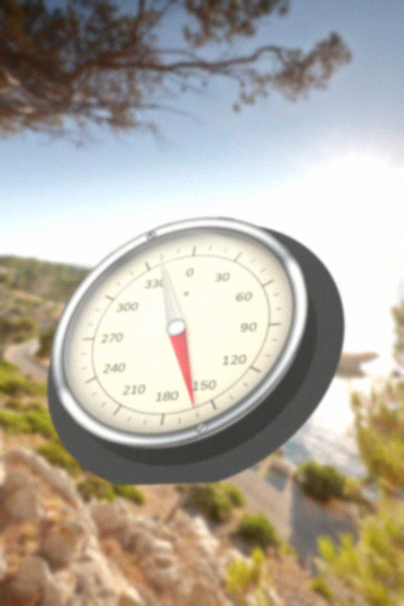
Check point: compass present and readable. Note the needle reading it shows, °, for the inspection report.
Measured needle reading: 160 °
